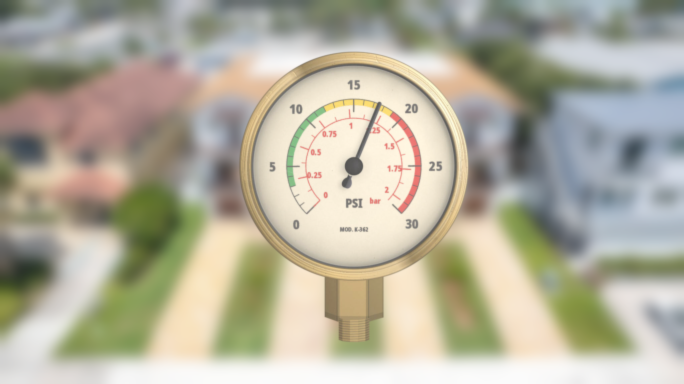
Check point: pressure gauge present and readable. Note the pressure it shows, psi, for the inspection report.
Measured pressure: 17.5 psi
